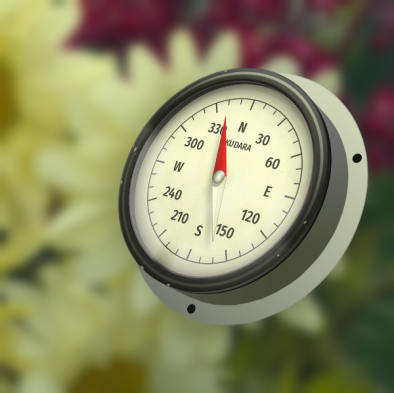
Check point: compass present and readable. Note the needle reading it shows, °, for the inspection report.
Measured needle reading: 340 °
